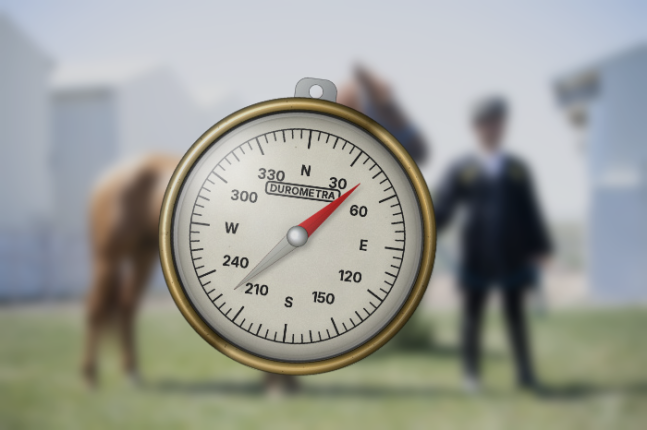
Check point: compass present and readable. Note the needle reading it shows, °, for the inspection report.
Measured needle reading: 42.5 °
